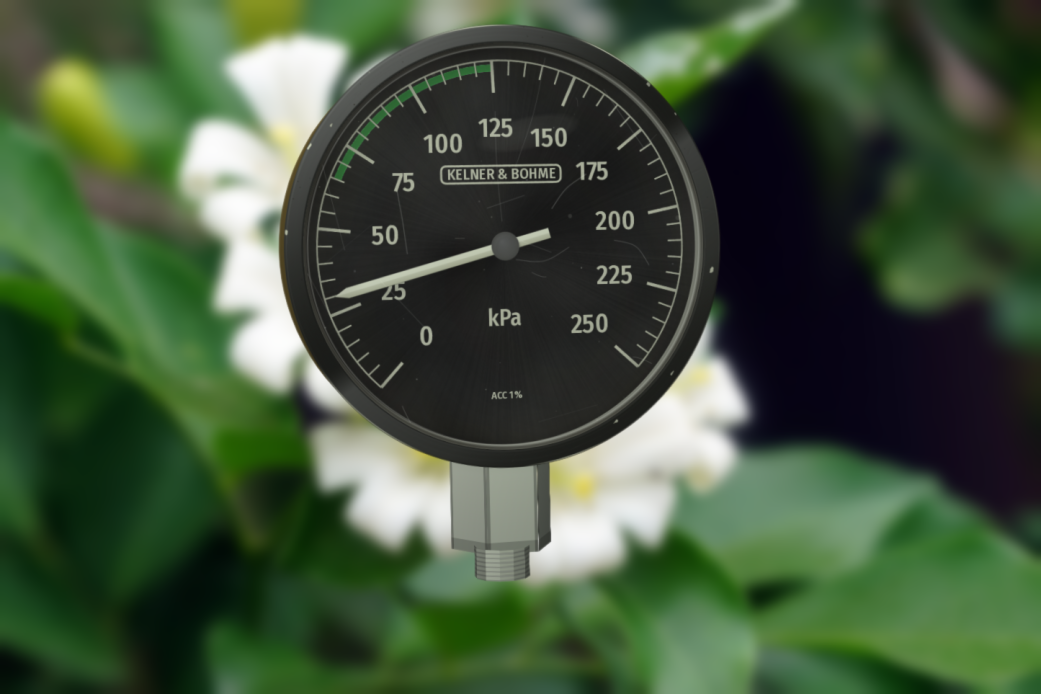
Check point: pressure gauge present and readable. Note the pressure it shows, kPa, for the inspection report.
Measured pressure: 30 kPa
